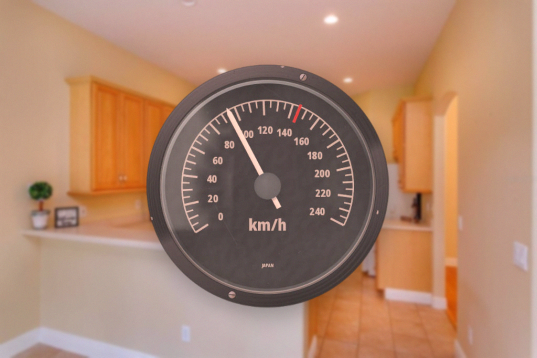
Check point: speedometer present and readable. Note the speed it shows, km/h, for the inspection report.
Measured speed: 95 km/h
